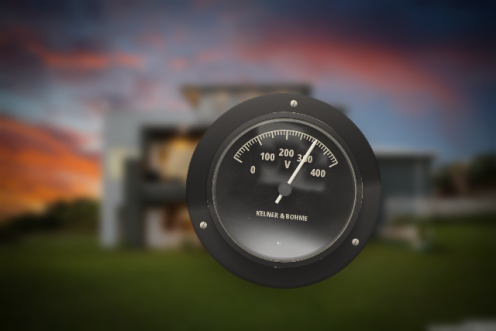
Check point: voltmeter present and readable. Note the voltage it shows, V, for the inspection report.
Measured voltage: 300 V
